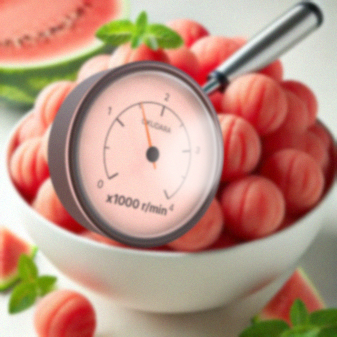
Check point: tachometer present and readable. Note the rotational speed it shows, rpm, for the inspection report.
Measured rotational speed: 1500 rpm
